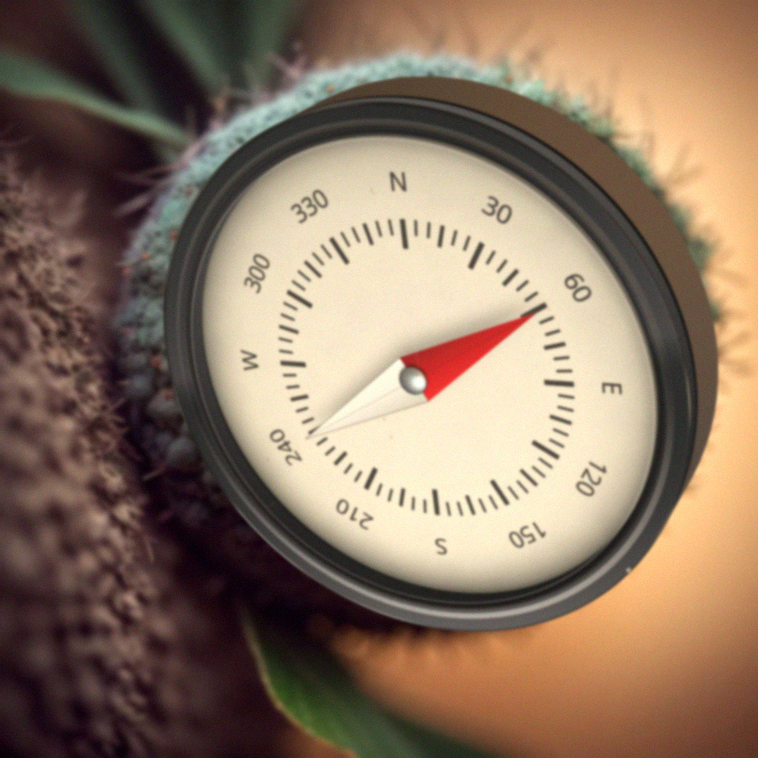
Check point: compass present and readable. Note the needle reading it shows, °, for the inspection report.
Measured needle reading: 60 °
